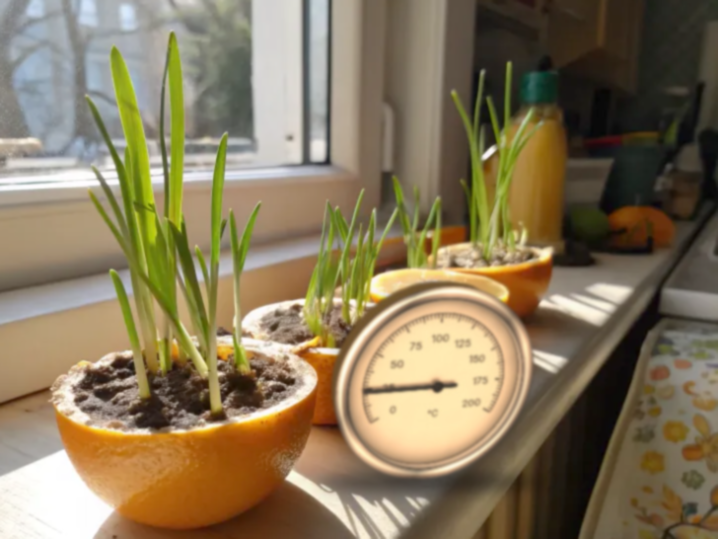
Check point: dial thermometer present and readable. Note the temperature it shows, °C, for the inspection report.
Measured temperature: 25 °C
